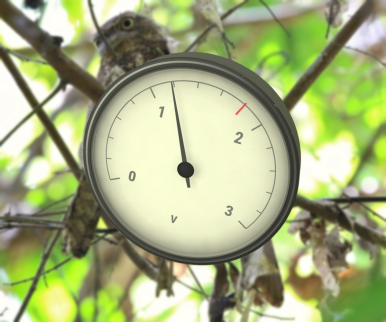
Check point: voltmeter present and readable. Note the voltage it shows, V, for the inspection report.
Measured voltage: 1.2 V
